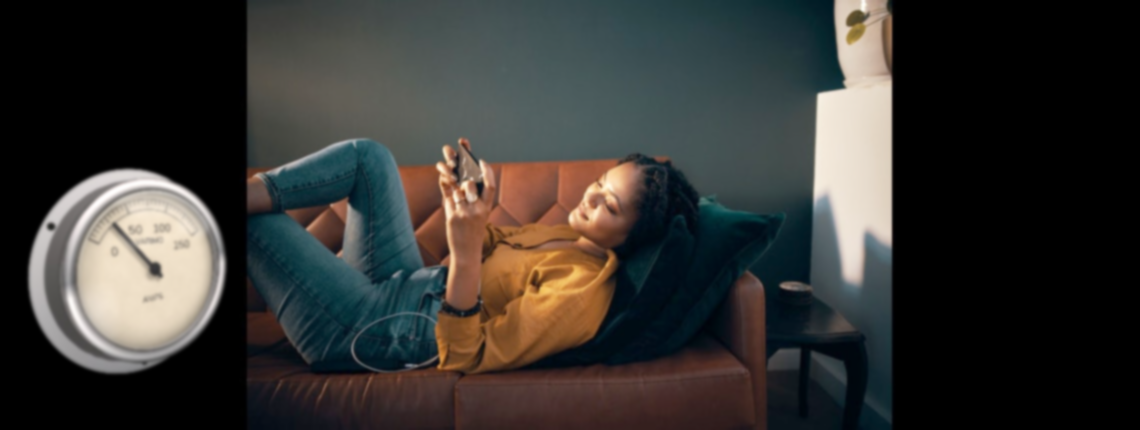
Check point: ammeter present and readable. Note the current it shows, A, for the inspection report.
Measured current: 25 A
